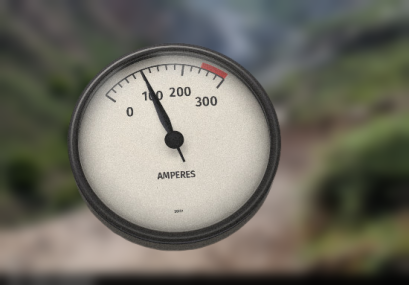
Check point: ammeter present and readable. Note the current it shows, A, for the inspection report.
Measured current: 100 A
